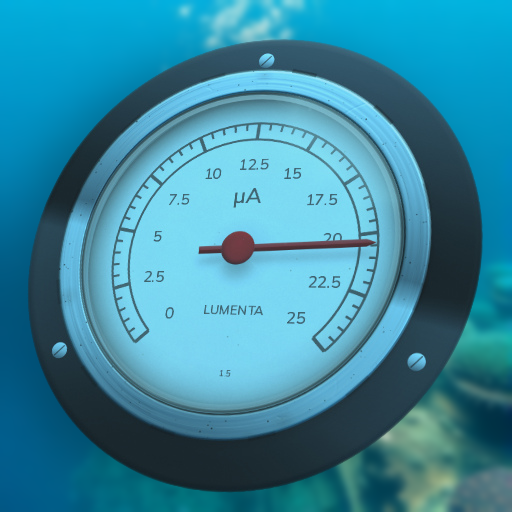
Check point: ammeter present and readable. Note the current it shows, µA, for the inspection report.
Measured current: 20.5 µA
